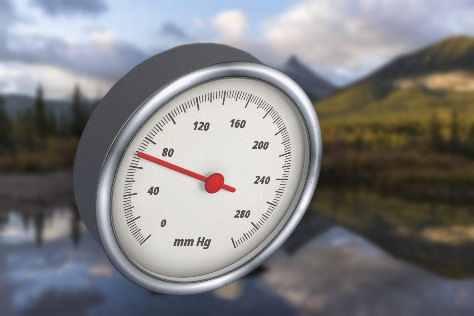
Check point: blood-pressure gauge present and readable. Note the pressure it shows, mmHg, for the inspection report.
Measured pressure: 70 mmHg
